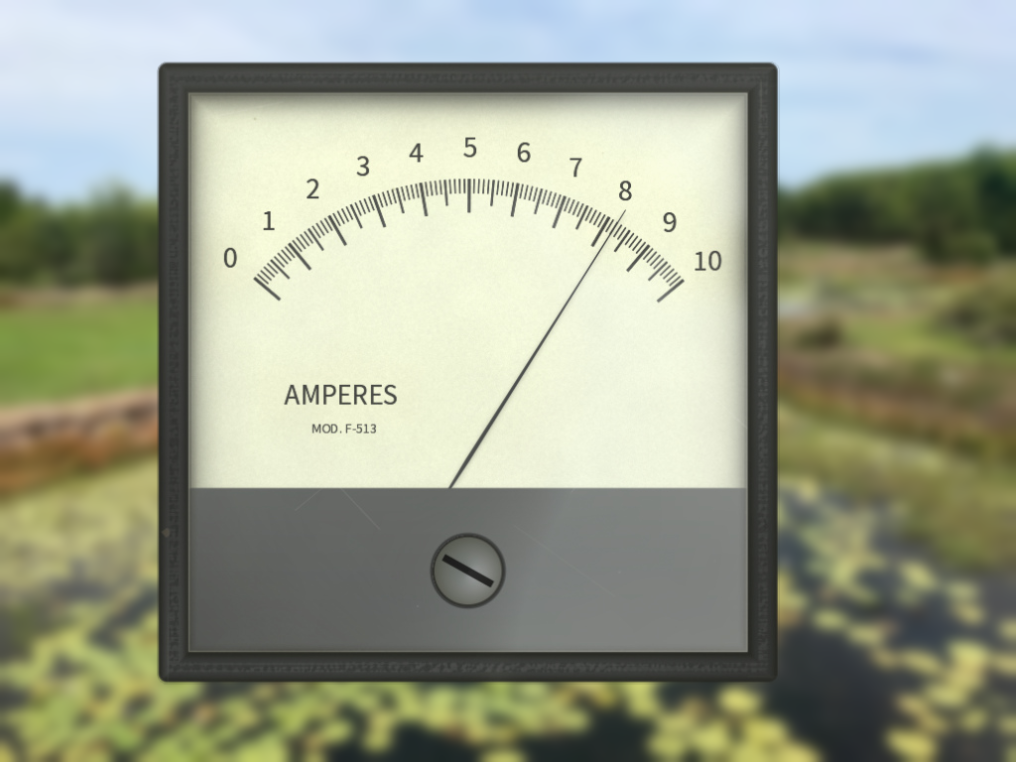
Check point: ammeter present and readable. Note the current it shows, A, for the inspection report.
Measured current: 8.2 A
